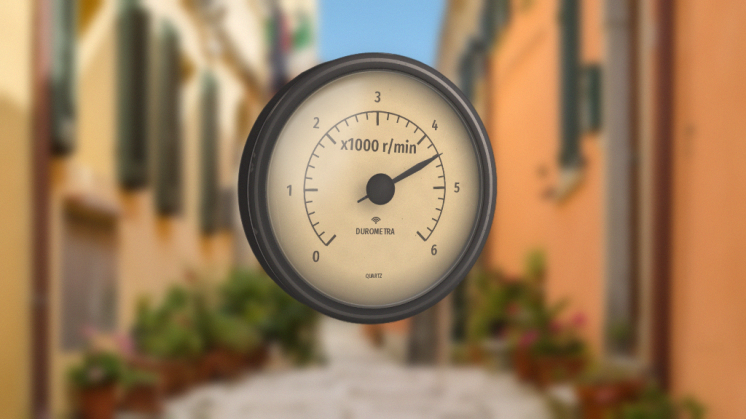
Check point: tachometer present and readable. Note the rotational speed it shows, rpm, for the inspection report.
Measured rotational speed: 4400 rpm
